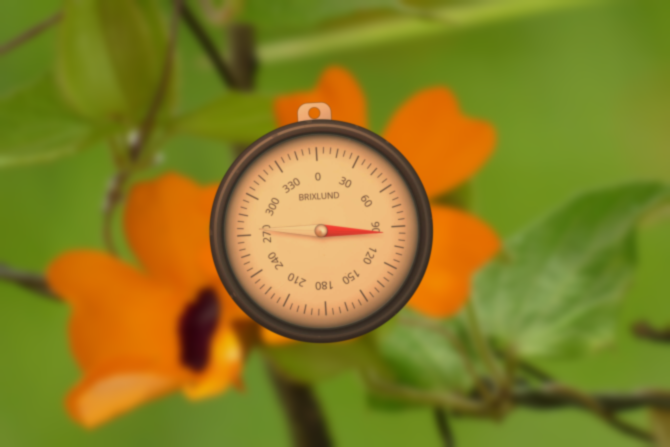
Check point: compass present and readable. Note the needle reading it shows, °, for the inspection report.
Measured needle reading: 95 °
